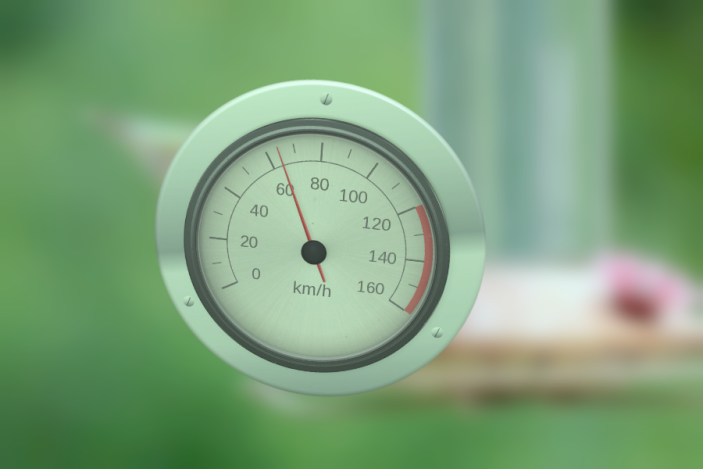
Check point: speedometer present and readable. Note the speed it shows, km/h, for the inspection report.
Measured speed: 65 km/h
